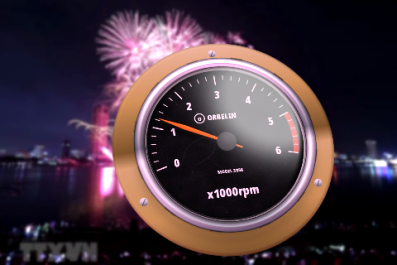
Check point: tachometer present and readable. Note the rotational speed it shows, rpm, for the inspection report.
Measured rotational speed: 1200 rpm
